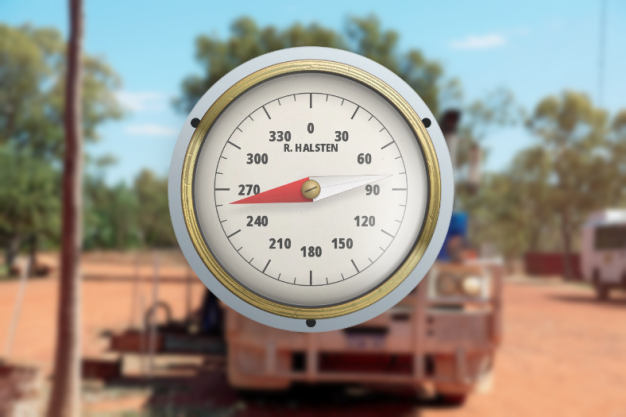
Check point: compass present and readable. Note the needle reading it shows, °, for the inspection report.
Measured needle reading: 260 °
